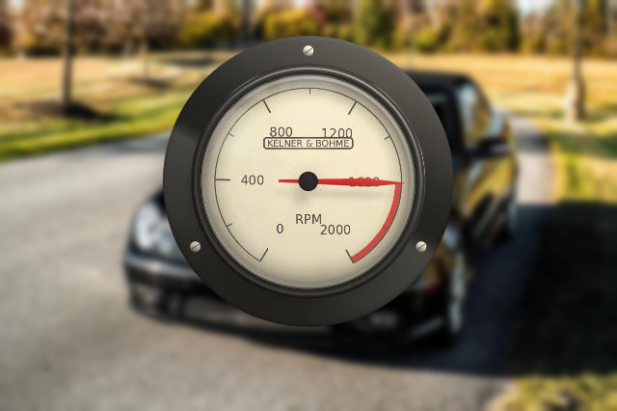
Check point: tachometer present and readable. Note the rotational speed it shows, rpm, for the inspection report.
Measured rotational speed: 1600 rpm
